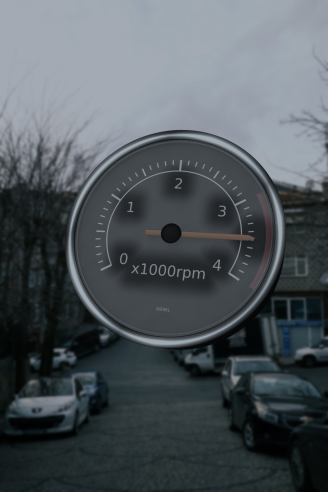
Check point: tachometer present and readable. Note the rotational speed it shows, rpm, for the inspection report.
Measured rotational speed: 3500 rpm
